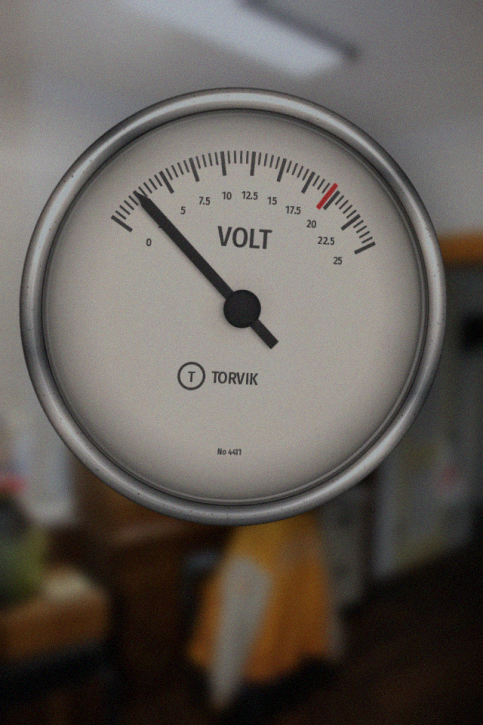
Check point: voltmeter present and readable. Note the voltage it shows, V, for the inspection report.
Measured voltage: 2.5 V
